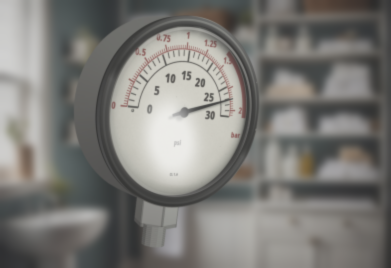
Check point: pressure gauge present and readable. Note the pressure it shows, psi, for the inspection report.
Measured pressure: 27 psi
